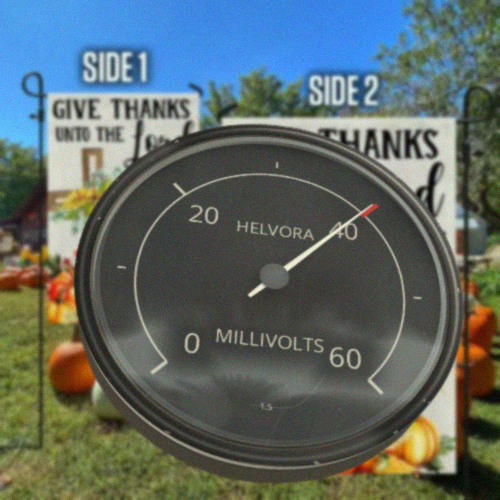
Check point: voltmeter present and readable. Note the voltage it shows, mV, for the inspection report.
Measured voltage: 40 mV
